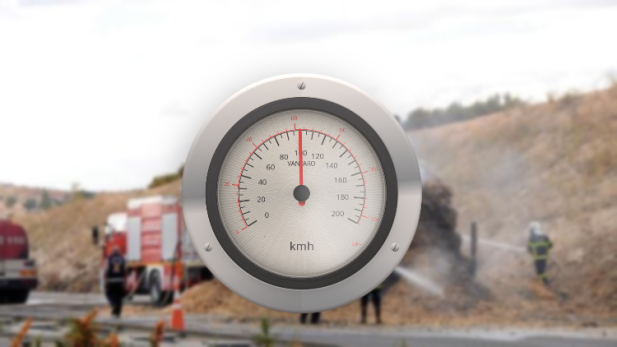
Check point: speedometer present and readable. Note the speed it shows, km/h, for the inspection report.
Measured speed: 100 km/h
